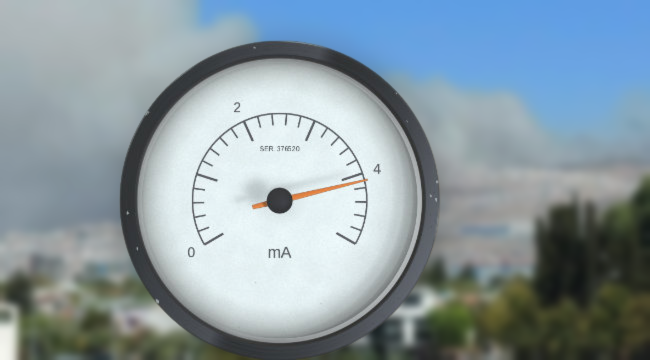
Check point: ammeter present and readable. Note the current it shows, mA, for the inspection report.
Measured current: 4.1 mA
